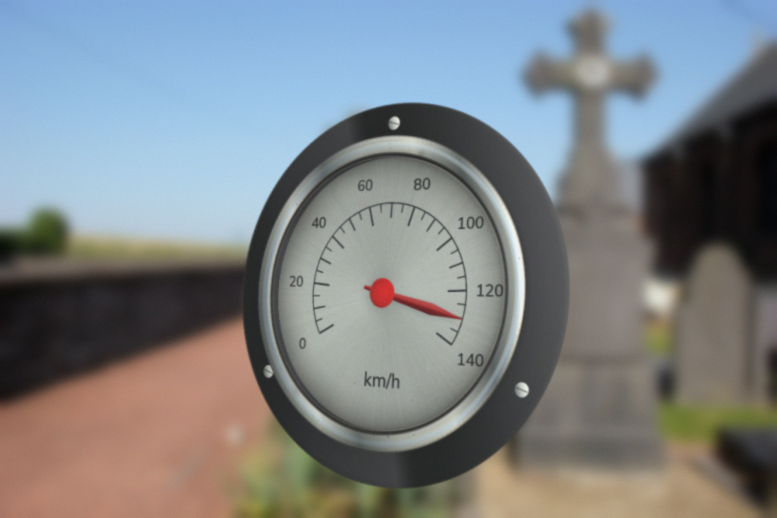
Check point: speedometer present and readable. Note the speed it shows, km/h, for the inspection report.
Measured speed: 130 km/h
